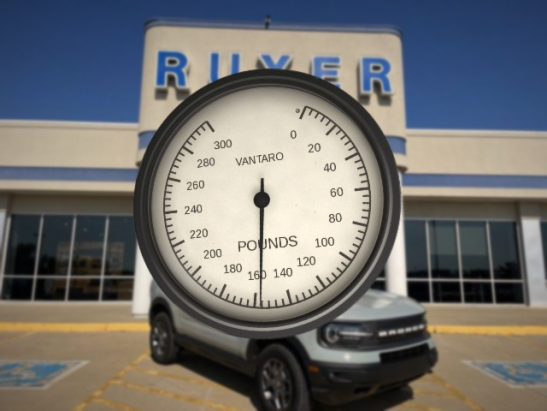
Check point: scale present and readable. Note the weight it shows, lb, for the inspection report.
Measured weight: 156 lb
